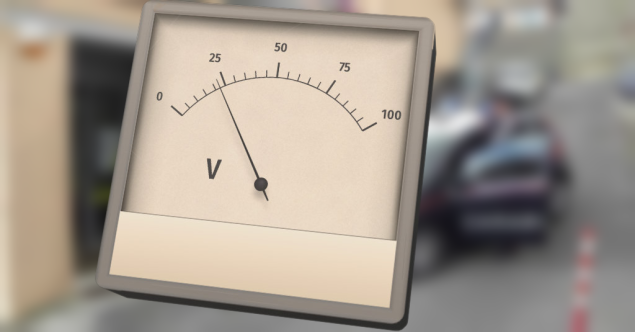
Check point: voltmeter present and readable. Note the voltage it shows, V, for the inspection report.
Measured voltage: 22.5 V
